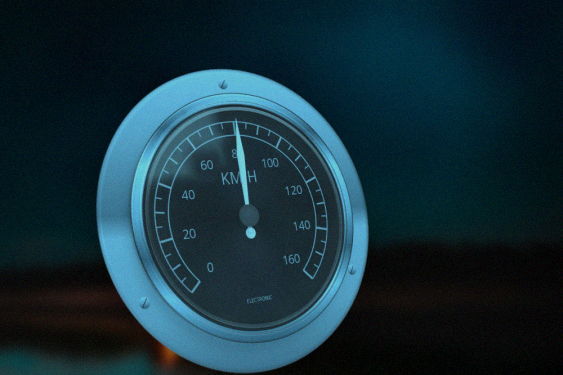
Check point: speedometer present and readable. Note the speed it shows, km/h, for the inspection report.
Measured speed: 80 km/h
